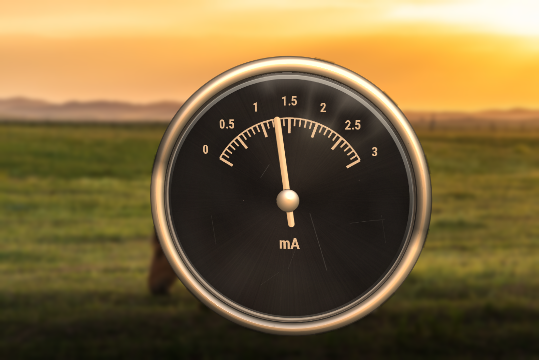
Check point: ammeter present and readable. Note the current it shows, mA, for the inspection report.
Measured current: 1.3 mA
